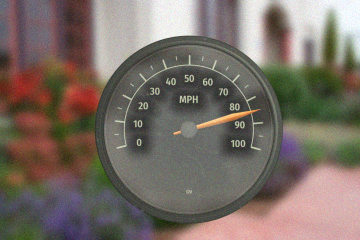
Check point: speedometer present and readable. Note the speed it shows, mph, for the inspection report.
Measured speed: 85 mph
